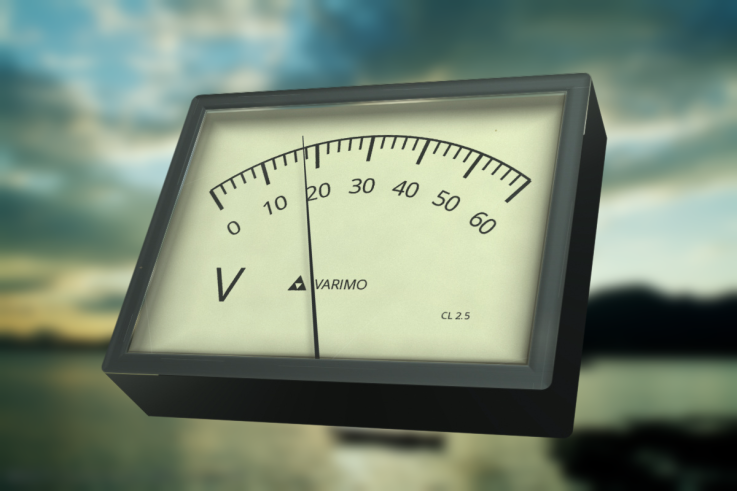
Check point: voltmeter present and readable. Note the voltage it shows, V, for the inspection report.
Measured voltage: 18 V
